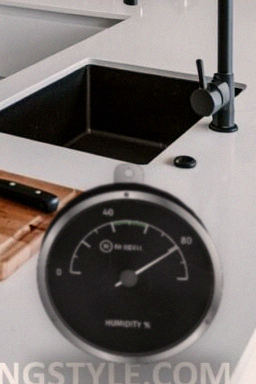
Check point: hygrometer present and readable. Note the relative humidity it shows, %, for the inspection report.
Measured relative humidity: 80 %
